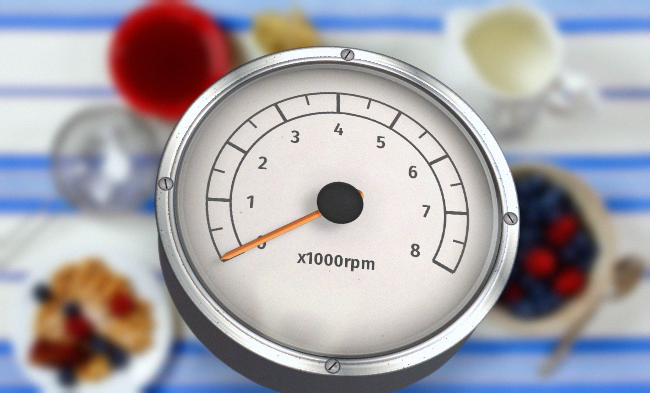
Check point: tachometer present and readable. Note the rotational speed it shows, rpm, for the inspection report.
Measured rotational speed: 0 rpm
